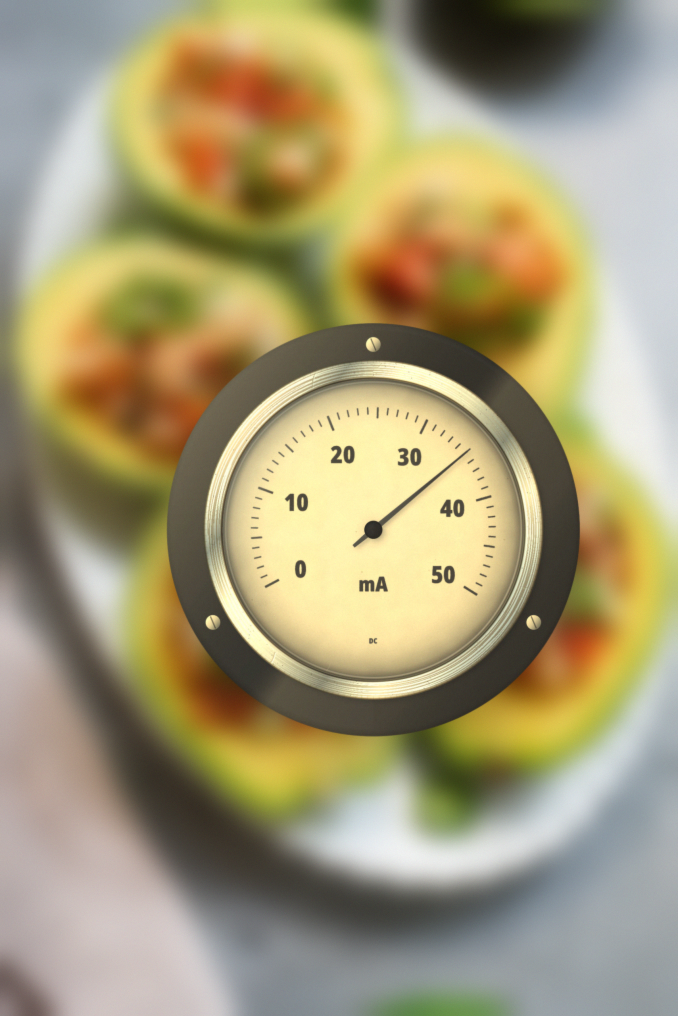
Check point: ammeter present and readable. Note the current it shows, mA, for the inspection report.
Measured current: 35 mA
